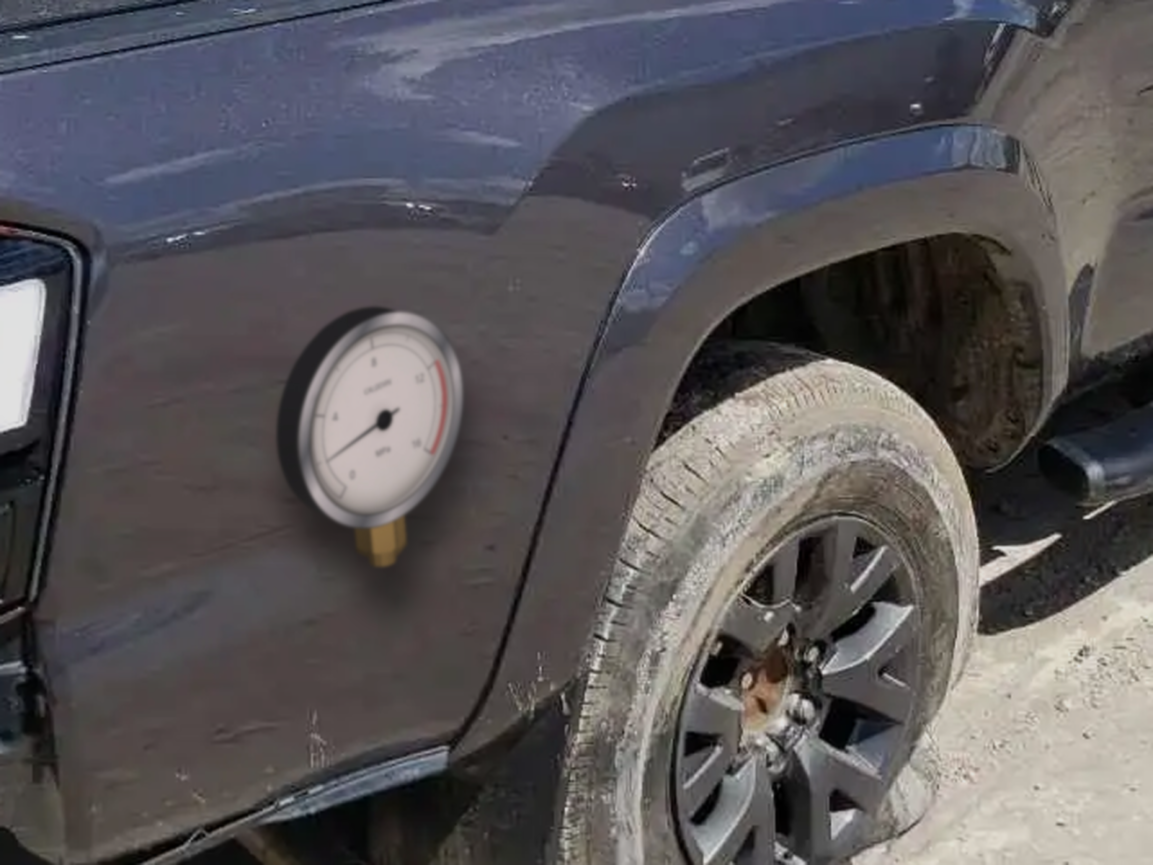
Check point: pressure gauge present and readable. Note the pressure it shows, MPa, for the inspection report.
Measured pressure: 2 MPa
